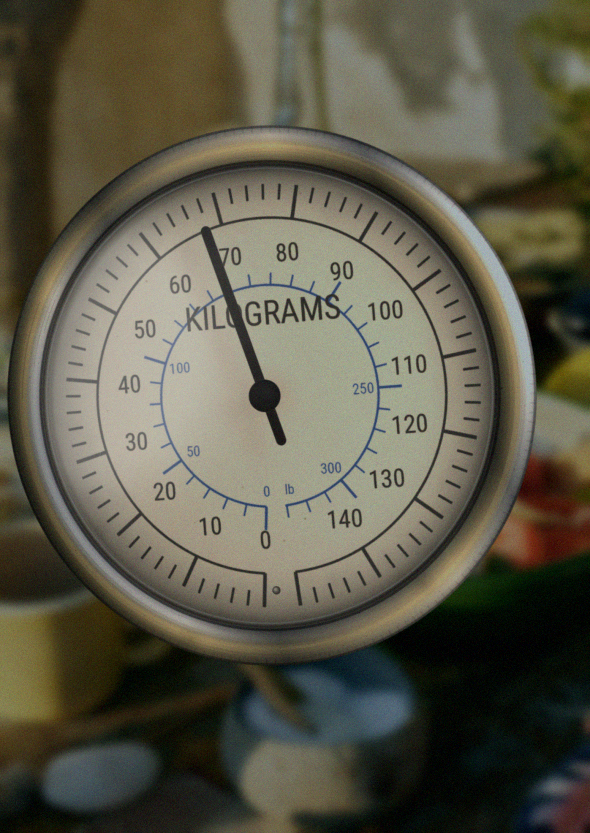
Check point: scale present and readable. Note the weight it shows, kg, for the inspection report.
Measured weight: 68 kg
